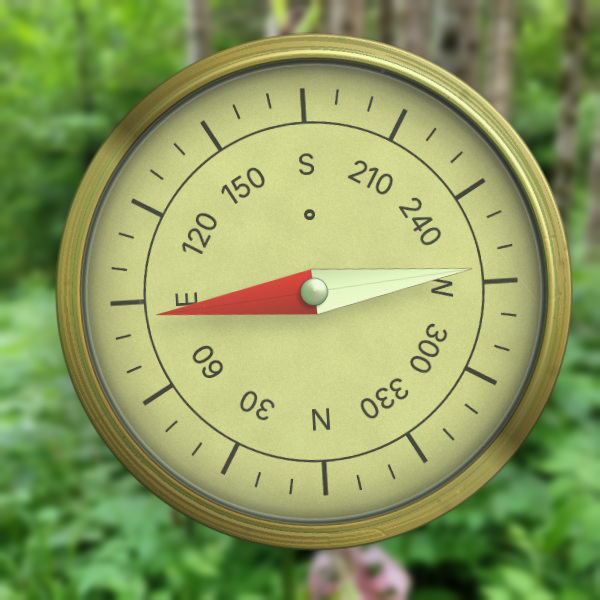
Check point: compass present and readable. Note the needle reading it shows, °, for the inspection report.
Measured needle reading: 85 °
